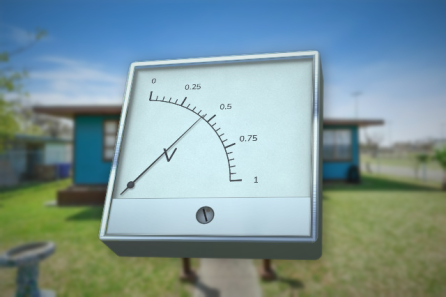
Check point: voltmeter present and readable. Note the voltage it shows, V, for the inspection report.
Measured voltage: 0.45 V
